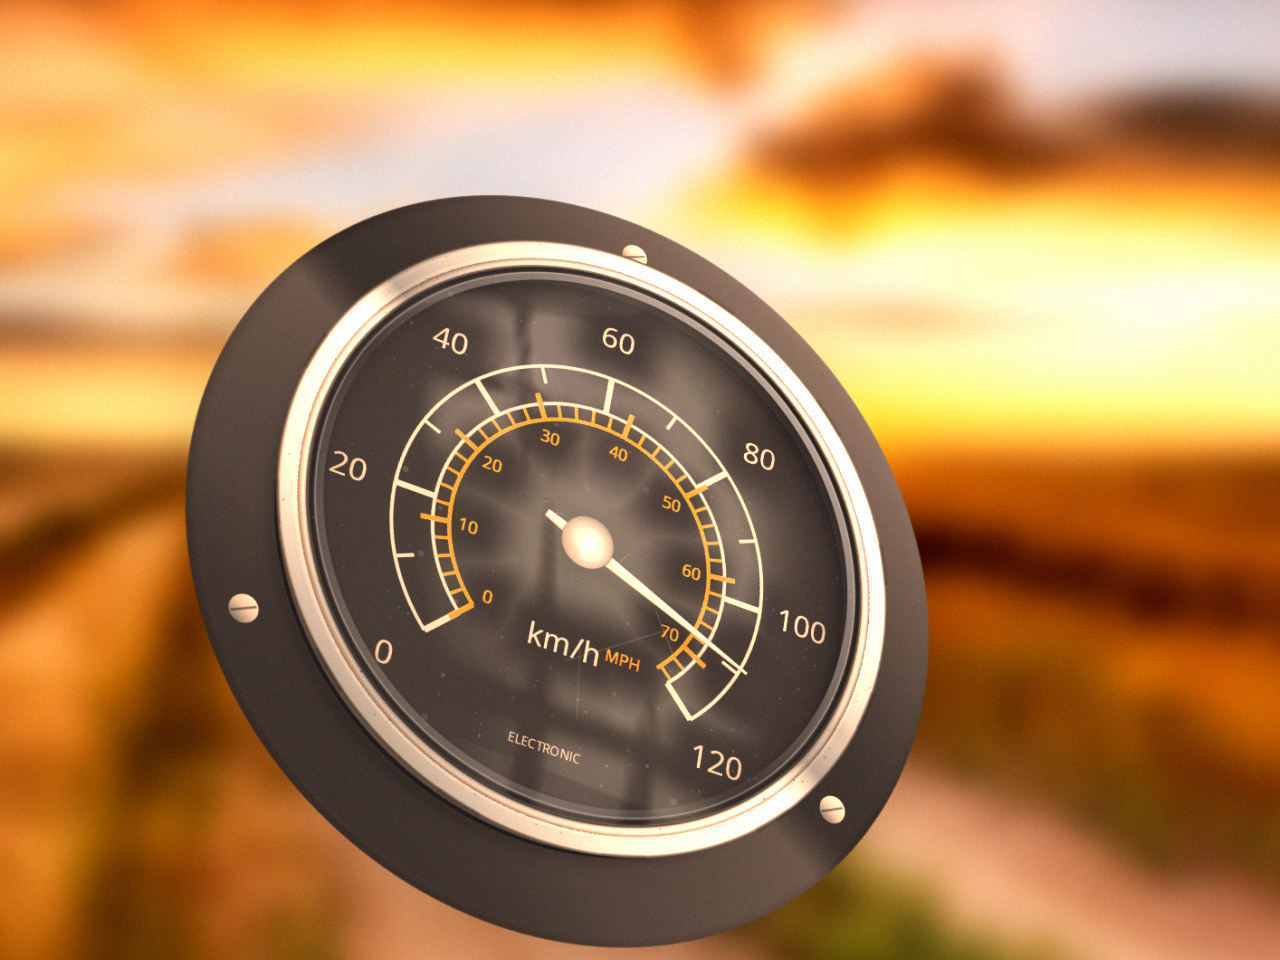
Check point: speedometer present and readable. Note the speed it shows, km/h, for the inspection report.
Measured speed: 110 km/h
